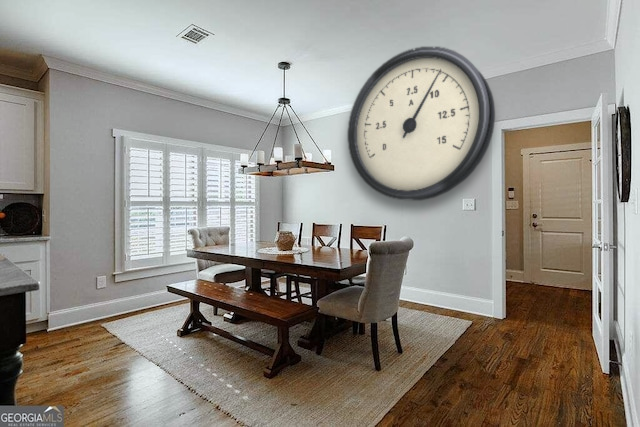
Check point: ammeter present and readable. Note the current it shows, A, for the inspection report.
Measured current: 9.5 A
